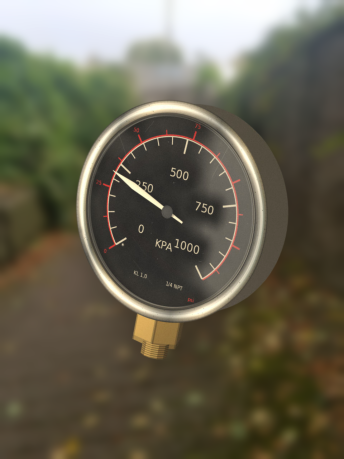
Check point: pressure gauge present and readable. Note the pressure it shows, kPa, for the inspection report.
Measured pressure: 225 kPa
